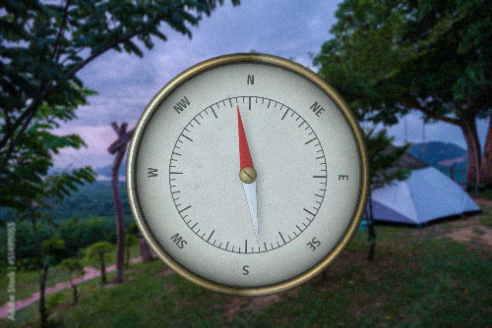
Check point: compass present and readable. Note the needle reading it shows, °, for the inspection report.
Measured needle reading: 350 °
